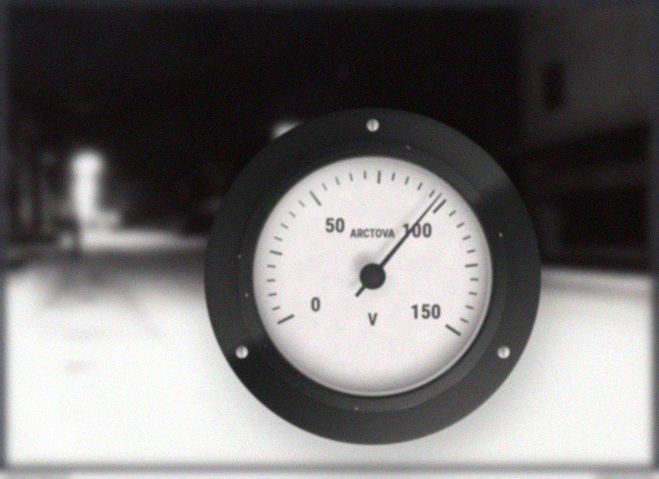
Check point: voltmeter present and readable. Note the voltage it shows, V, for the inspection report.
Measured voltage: 97.5 V
